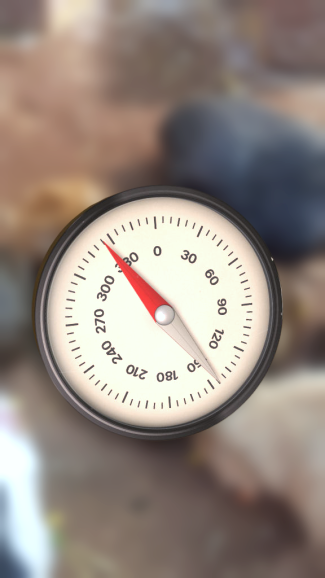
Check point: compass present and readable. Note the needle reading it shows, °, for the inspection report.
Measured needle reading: 325 °
